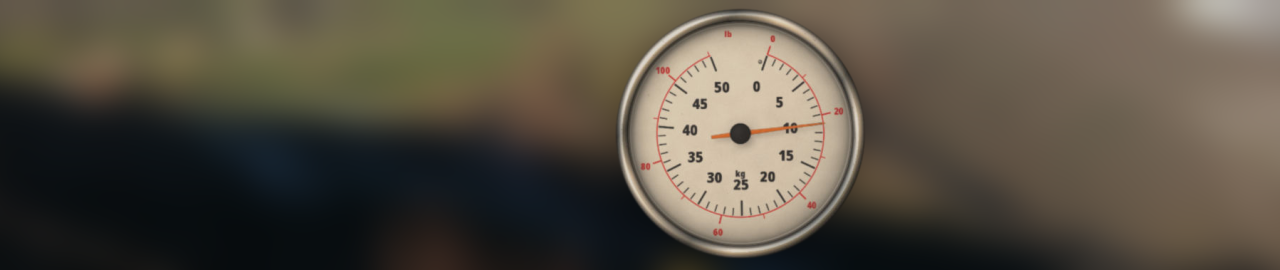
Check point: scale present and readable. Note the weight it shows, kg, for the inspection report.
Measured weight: 10 kg
